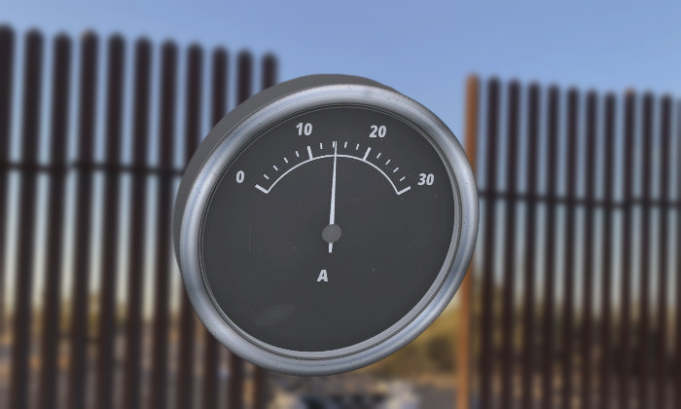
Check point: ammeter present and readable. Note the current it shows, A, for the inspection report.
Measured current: 14 A
